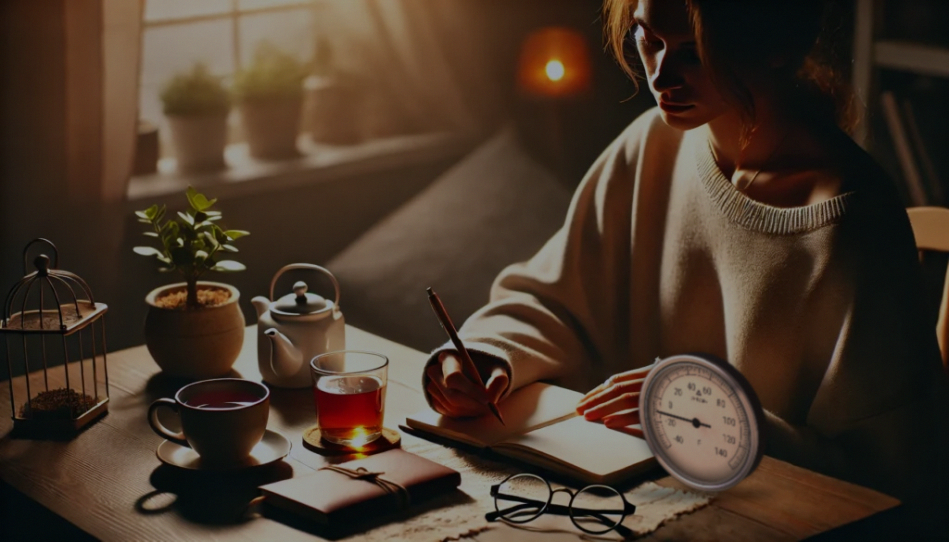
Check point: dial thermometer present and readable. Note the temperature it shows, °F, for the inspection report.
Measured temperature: -10 °F
